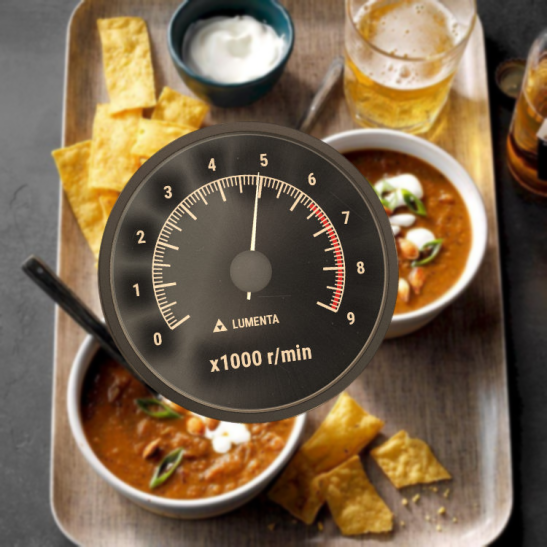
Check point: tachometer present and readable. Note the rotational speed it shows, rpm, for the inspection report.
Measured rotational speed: 4900 rpm
